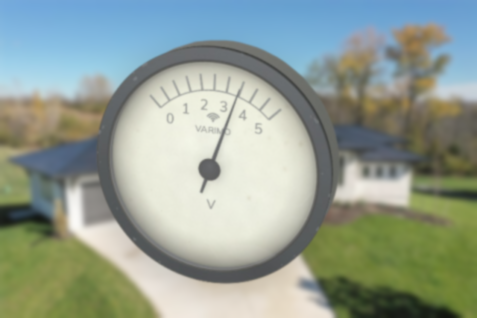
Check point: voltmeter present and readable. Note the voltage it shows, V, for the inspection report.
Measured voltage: 3.5 V
